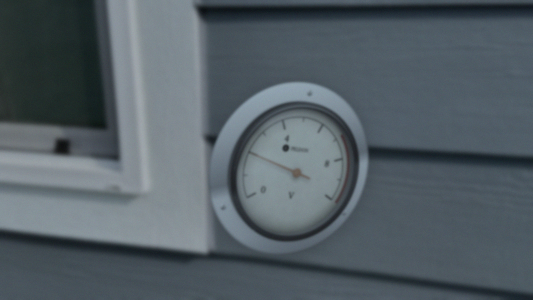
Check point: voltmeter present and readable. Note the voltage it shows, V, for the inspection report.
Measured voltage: 2 V
